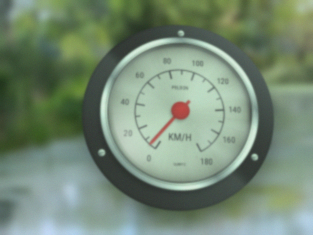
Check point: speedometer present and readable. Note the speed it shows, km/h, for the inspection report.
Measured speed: 5 km/h
